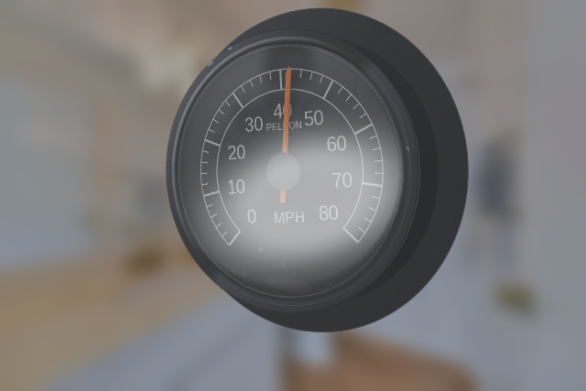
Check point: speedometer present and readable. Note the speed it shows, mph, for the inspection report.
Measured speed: 42 mph
